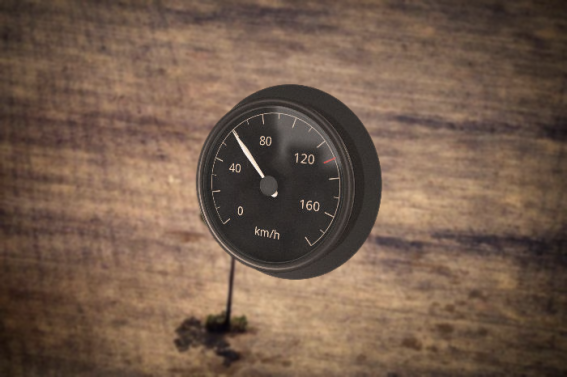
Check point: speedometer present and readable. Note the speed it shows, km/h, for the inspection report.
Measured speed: 60 km/h
